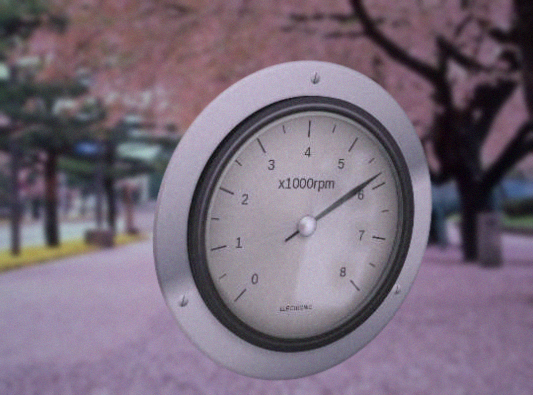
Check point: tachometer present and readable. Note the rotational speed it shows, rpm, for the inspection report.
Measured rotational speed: 5750 rpm
